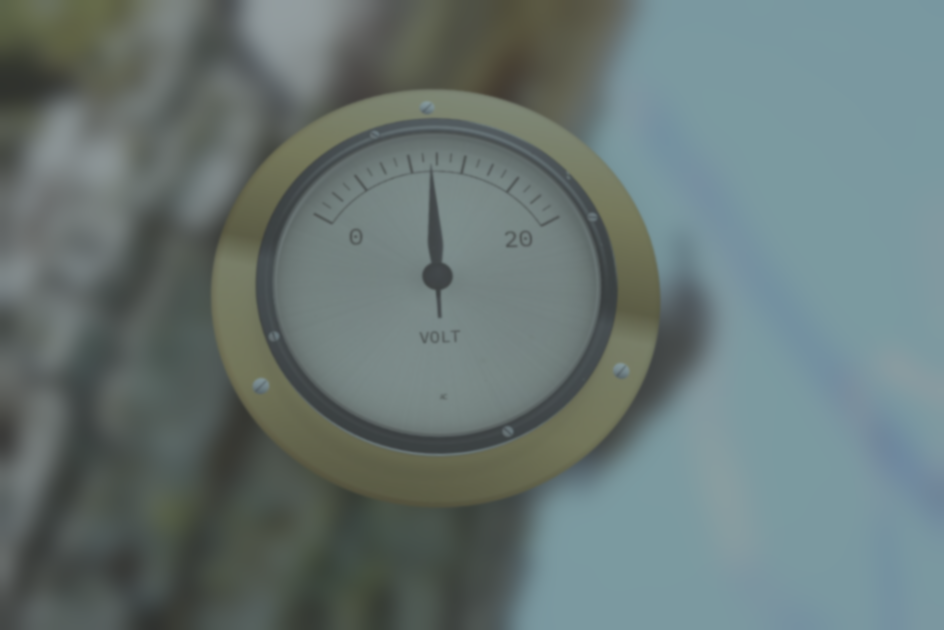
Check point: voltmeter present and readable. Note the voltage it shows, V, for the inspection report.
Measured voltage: 9.5 V
